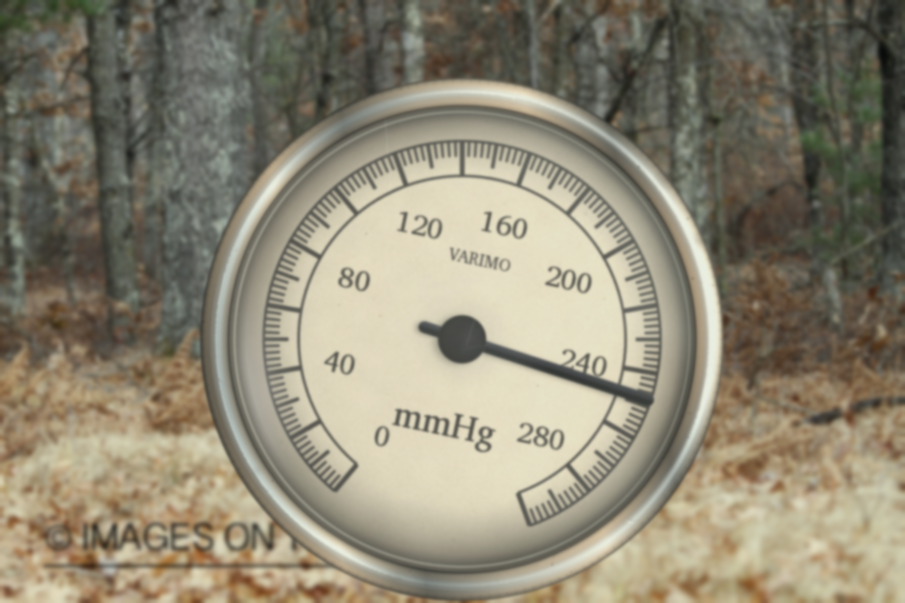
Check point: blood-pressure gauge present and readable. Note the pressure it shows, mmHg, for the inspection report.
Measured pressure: 248 mmHg
